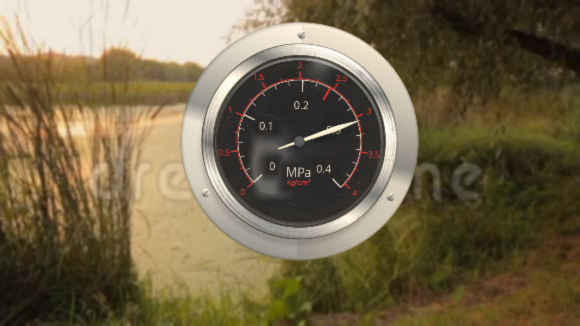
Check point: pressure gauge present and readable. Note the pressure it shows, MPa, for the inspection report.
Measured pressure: 0.3 MPa
